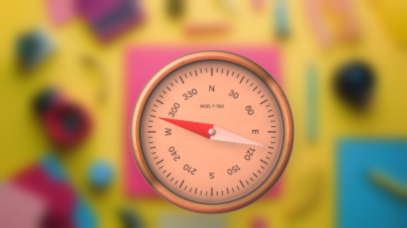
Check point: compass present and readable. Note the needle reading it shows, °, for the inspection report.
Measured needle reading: 285 °
